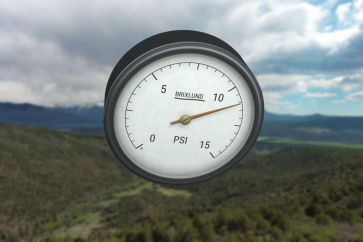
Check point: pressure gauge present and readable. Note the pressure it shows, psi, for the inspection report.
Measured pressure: 11 psi
